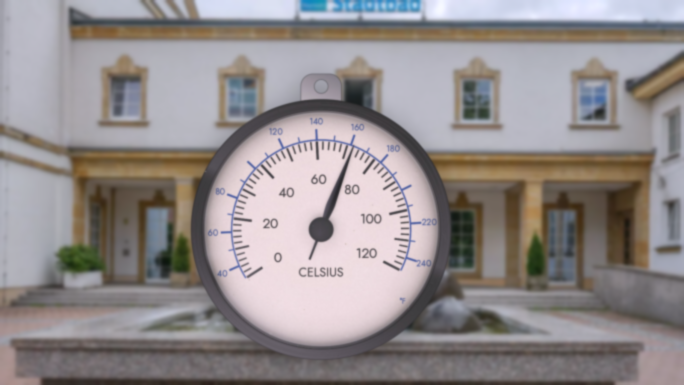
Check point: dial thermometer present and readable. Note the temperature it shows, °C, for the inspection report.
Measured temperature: 72 °C
